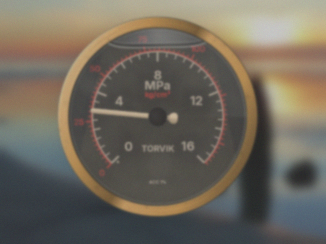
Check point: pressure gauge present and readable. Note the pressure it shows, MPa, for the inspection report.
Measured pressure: 3 MPa
